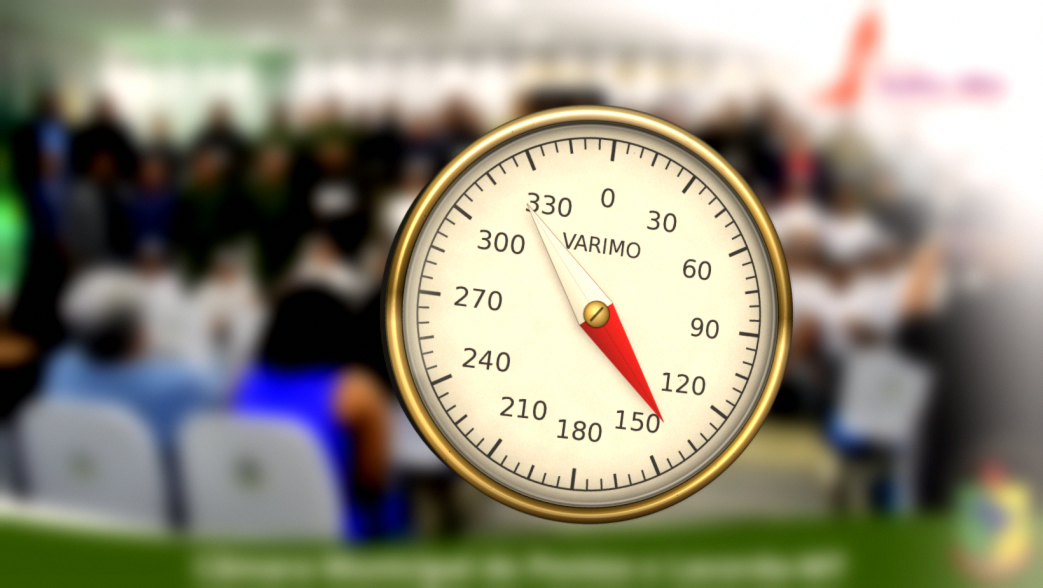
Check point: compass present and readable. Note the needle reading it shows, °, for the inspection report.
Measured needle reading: 140 °
